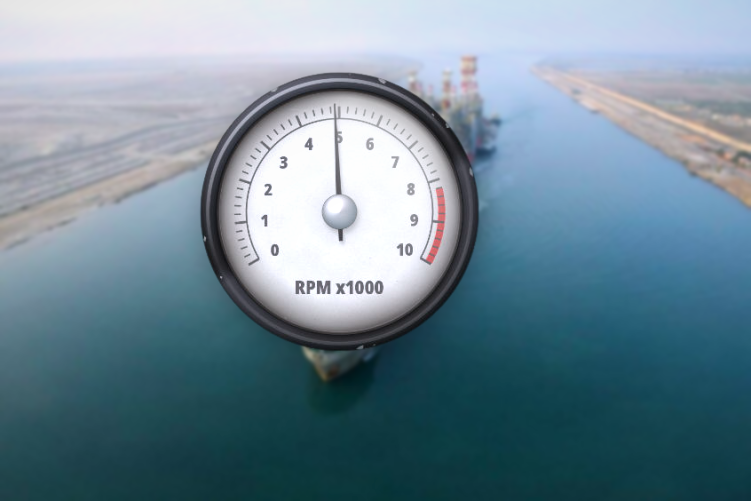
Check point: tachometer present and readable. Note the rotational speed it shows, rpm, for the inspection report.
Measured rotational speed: 4900 rpm
